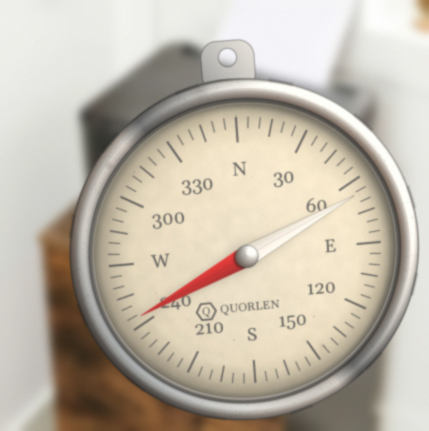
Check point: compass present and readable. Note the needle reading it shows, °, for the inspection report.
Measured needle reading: 245 °
